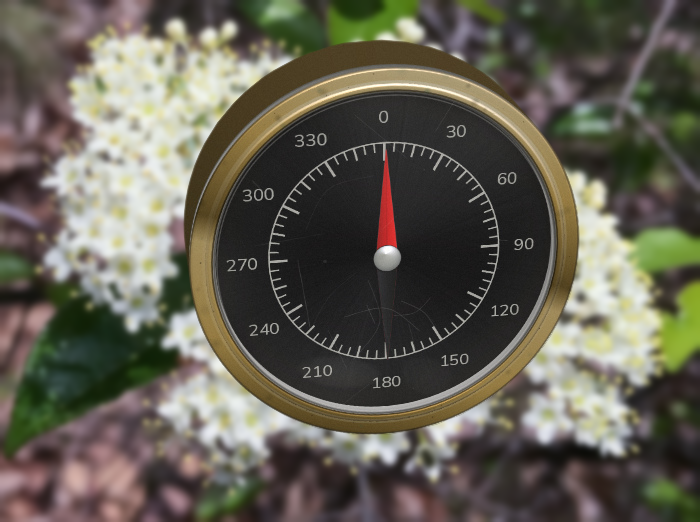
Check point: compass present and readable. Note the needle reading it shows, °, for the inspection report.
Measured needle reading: 0 °
